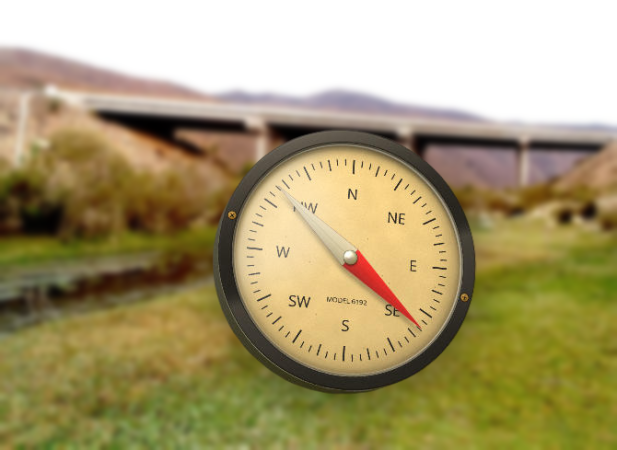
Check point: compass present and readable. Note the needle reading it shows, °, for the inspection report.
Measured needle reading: 130 °
